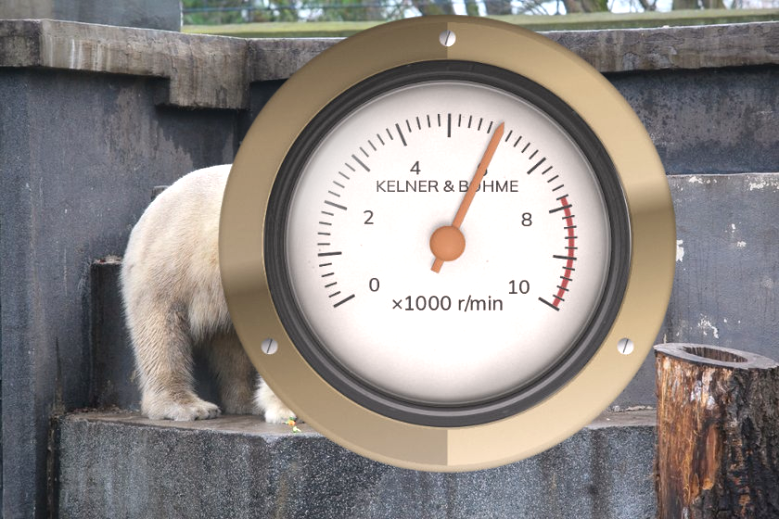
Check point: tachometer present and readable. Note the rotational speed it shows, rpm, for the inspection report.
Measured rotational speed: 6000 rpm
